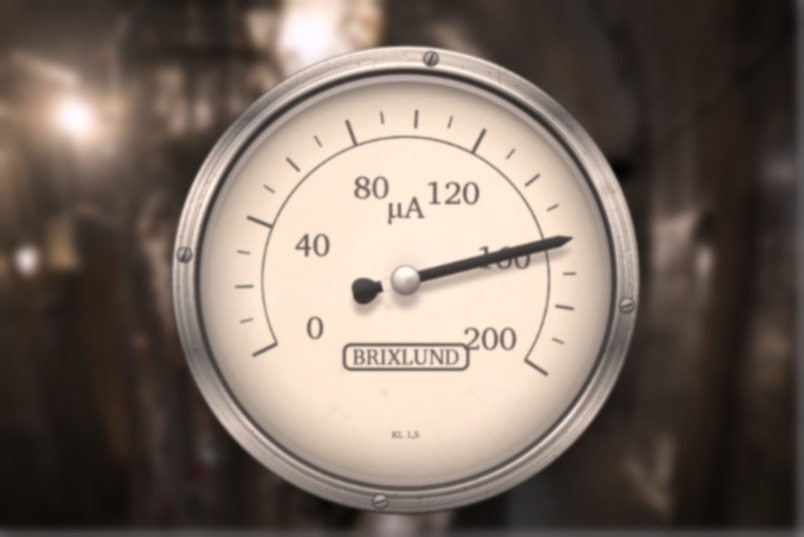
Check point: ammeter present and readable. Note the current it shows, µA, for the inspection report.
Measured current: 160 µA
